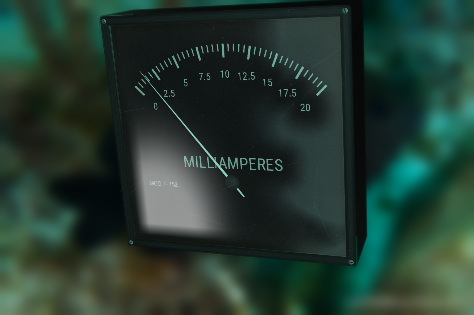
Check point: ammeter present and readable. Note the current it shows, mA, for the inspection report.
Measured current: 1.5 mA
